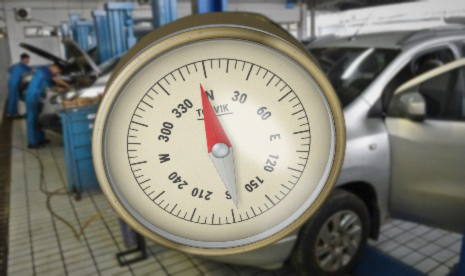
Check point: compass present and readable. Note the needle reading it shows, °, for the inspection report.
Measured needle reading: 355 °
